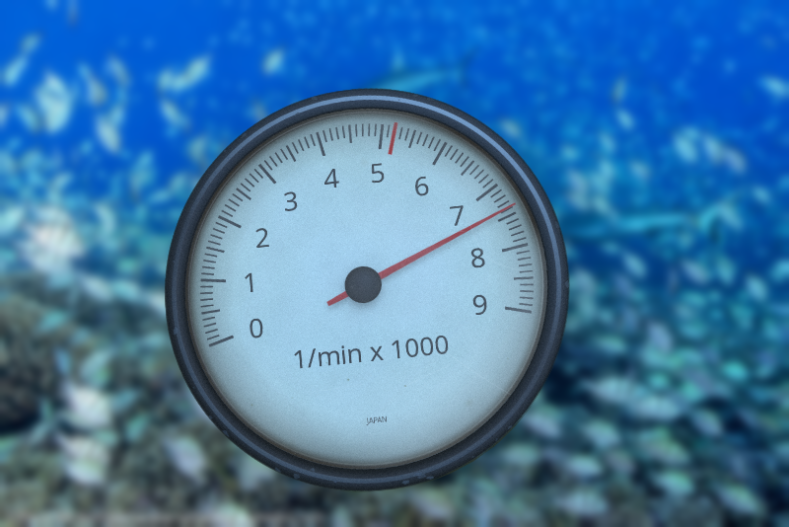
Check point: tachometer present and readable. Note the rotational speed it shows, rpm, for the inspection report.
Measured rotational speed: 7400 rpm
